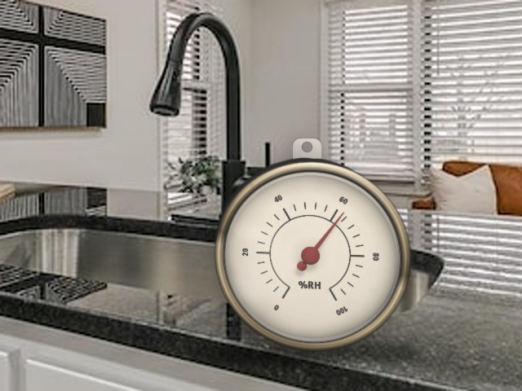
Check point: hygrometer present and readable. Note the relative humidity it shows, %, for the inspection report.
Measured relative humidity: 62 %
